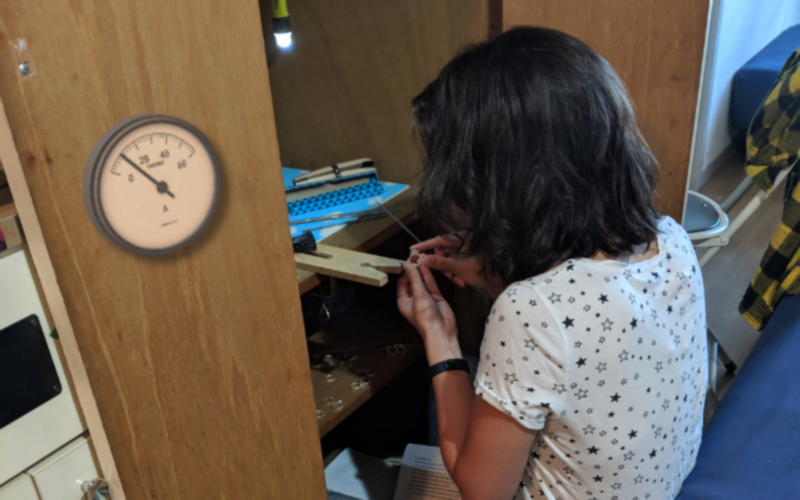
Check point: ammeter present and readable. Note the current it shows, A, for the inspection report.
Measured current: 10 A
